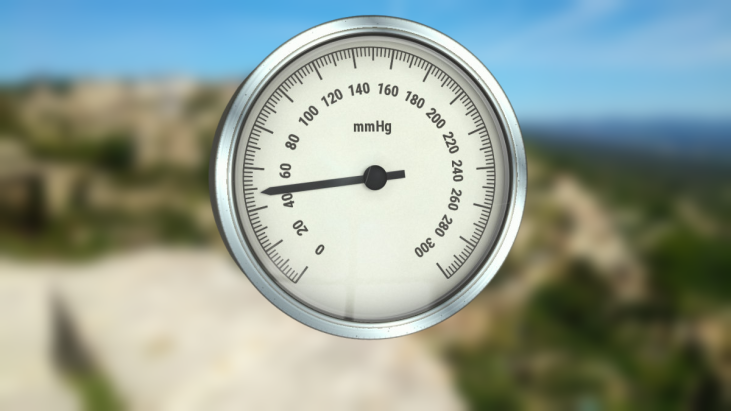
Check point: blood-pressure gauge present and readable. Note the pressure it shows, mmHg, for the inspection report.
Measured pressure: 48 mmHg
